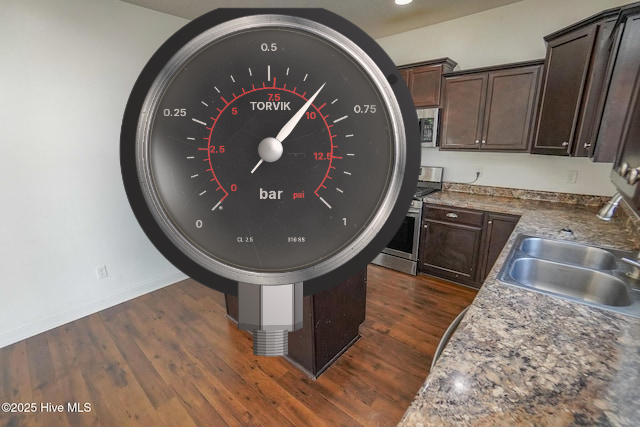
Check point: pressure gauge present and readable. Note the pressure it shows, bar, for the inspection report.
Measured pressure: 0.65 bar
